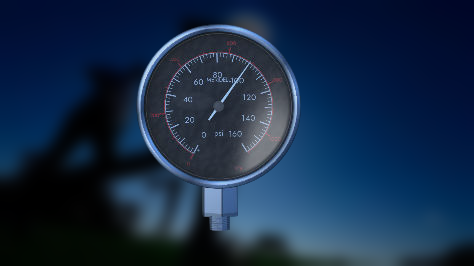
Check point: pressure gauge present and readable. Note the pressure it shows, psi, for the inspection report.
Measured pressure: 100 psi
